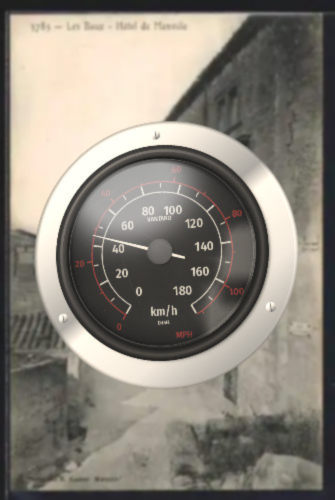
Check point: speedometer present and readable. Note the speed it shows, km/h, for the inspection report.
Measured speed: 45 km/h
